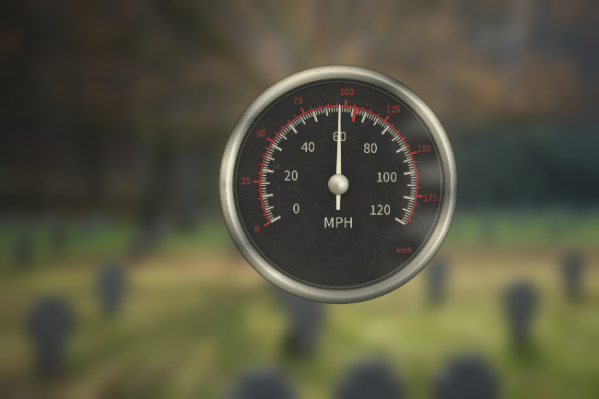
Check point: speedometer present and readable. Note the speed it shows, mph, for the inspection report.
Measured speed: 60 mph
